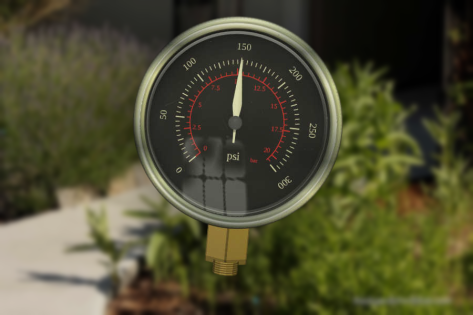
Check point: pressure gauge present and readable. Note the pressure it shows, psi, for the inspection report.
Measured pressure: 150 psi
